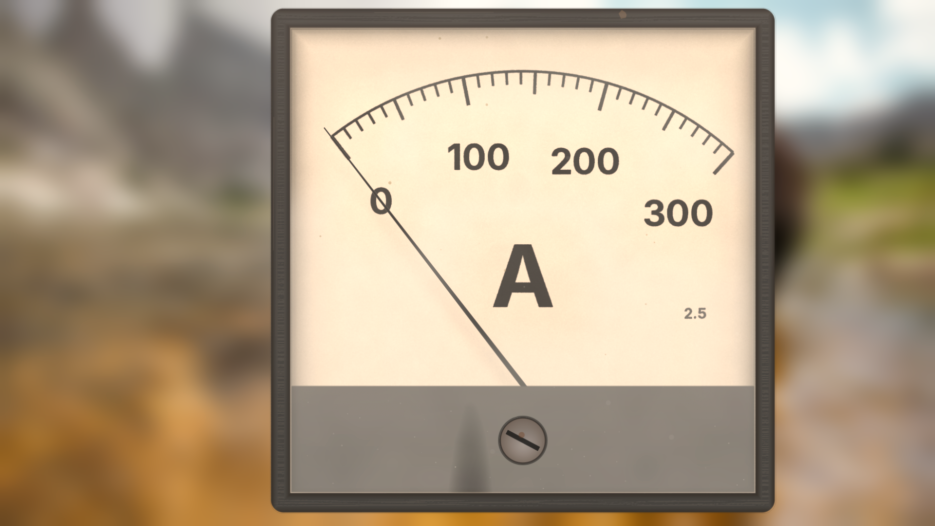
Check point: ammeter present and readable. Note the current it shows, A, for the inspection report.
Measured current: 0 A
